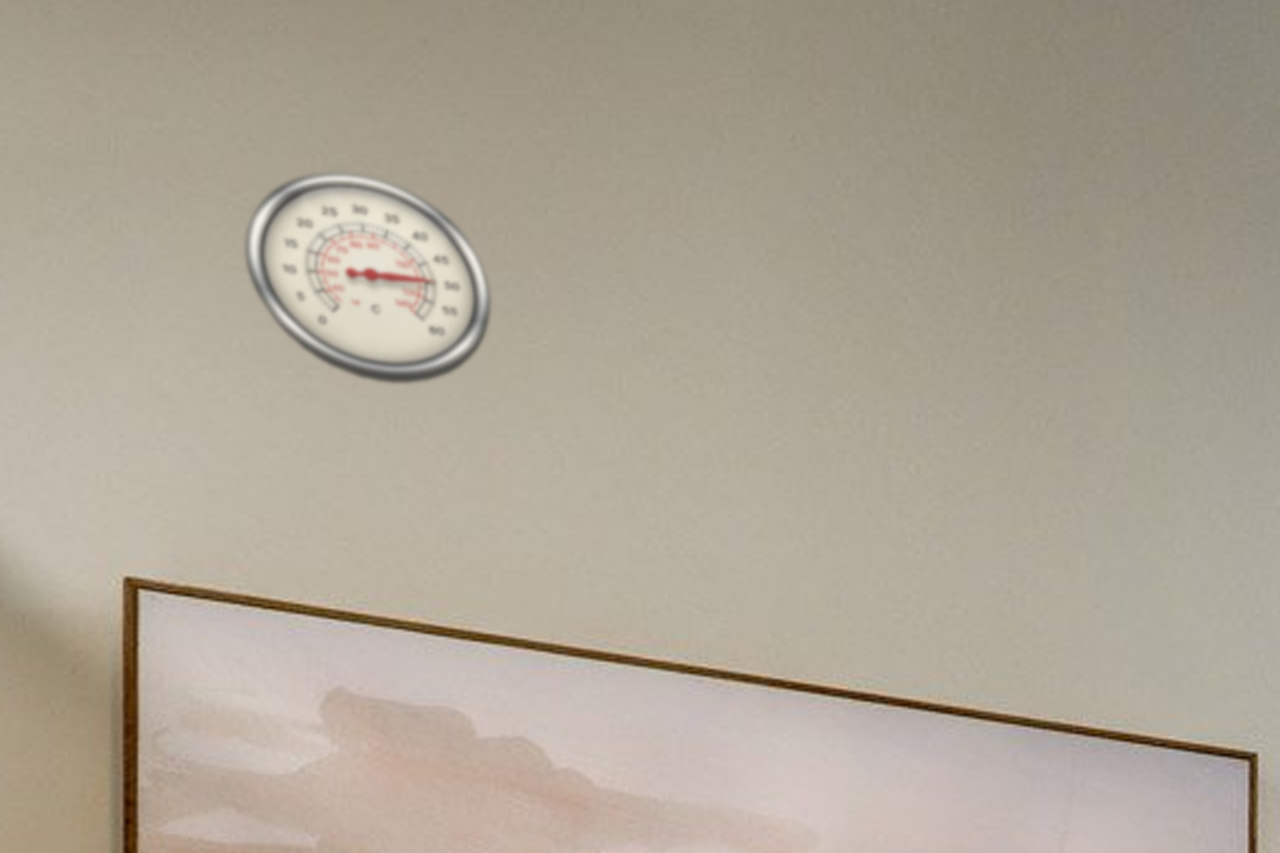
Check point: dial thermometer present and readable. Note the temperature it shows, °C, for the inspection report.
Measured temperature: 50 °C
